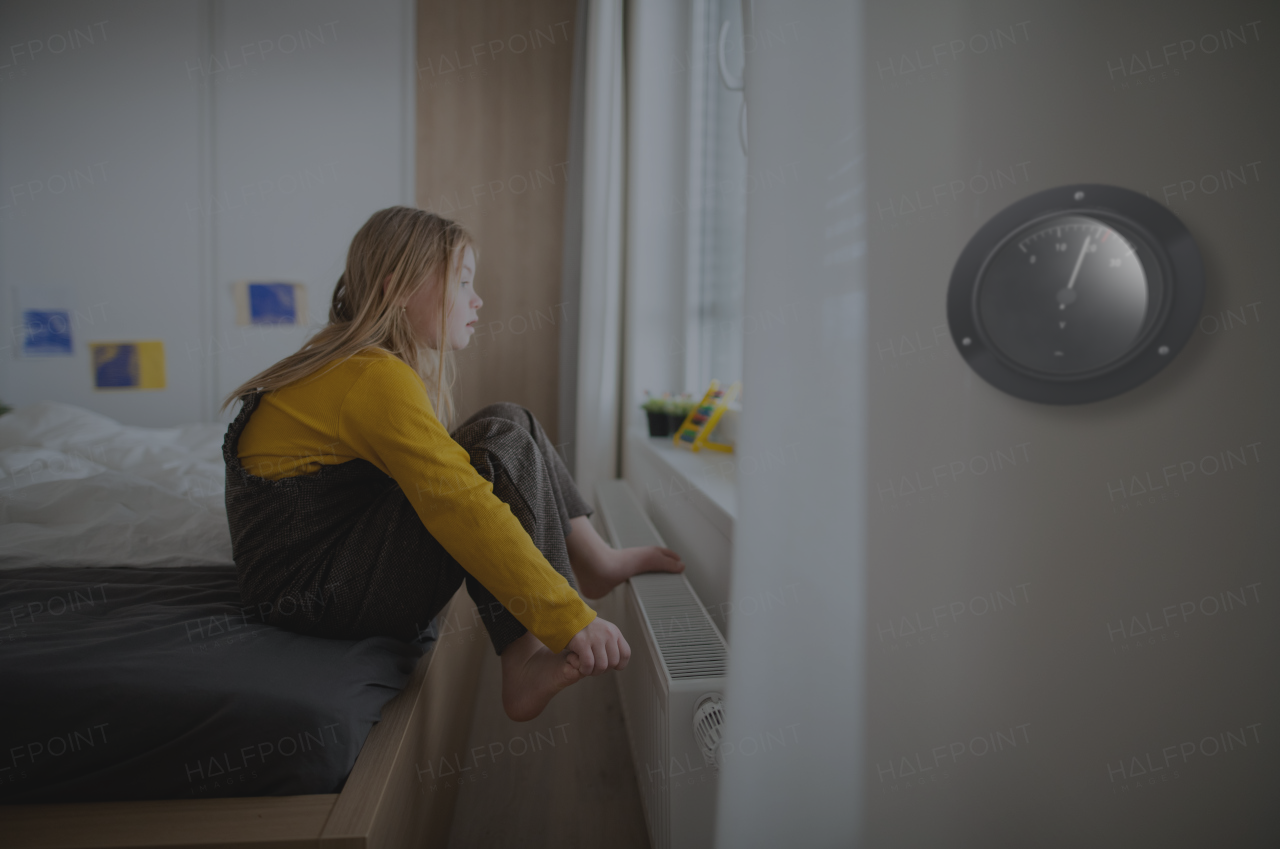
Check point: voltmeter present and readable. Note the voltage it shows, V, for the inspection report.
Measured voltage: 18 V
